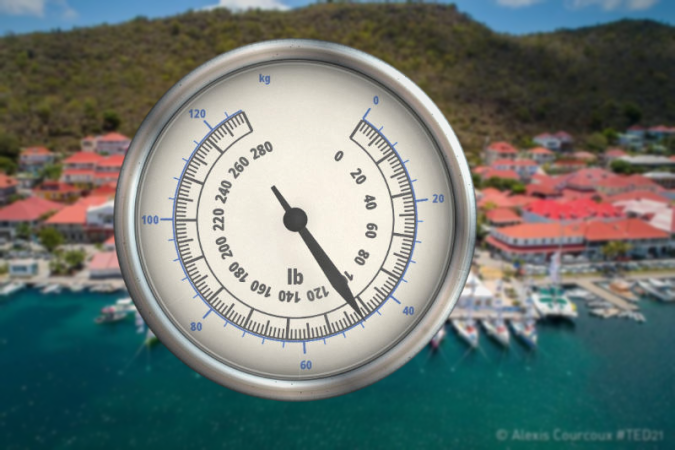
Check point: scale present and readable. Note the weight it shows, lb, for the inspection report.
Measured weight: 104 lb
